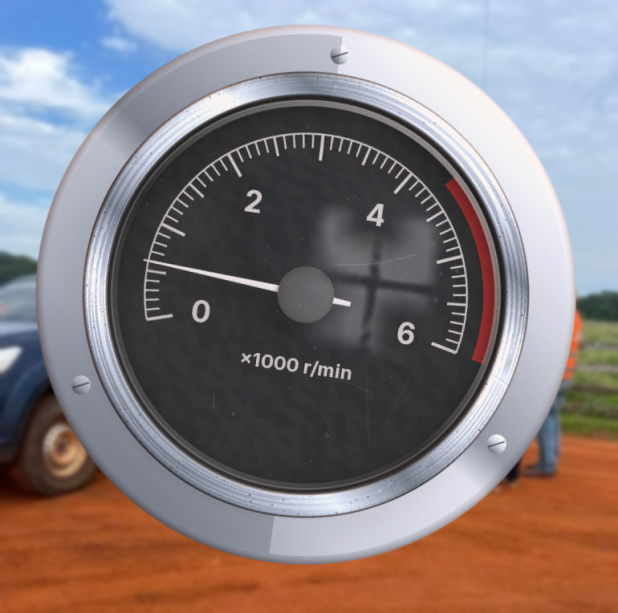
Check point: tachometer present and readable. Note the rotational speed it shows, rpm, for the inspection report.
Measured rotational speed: 600 rpm
